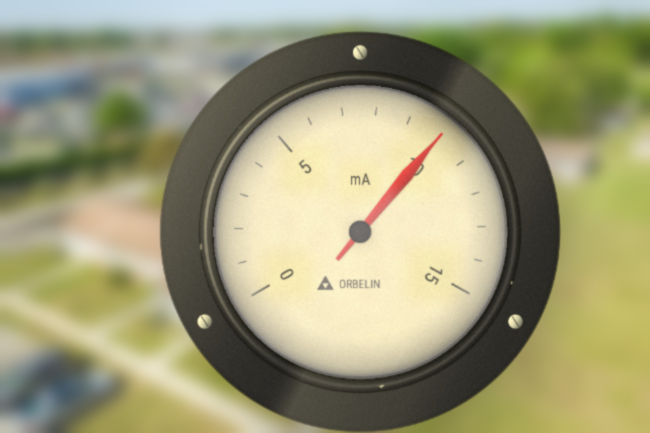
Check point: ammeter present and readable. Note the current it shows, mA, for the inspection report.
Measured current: 10 mA
